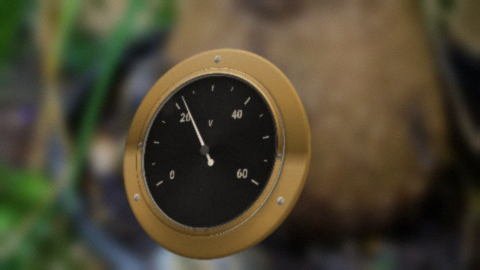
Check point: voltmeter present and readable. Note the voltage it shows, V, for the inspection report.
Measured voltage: 22.5 V
